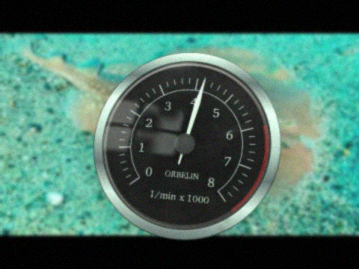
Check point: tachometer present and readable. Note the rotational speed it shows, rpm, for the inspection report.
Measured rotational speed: 4200 rpm
